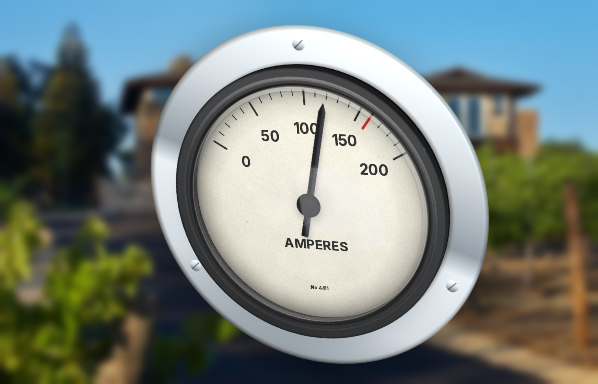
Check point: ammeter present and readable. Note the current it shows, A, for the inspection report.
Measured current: 120 A
